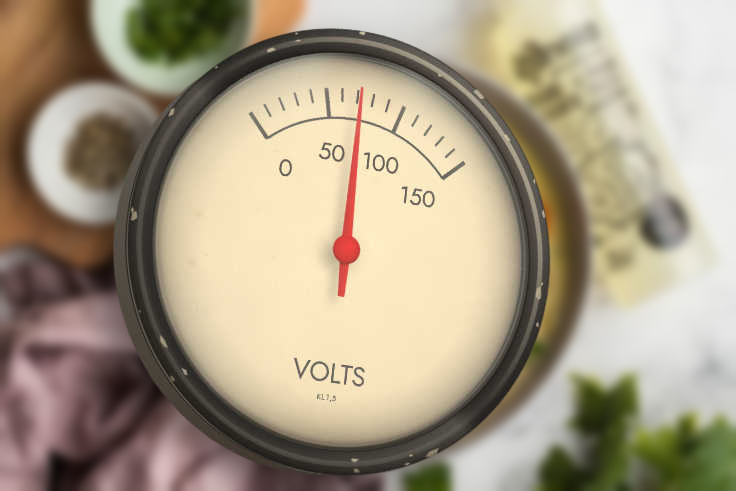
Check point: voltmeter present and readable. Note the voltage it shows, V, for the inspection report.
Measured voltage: 70 V
